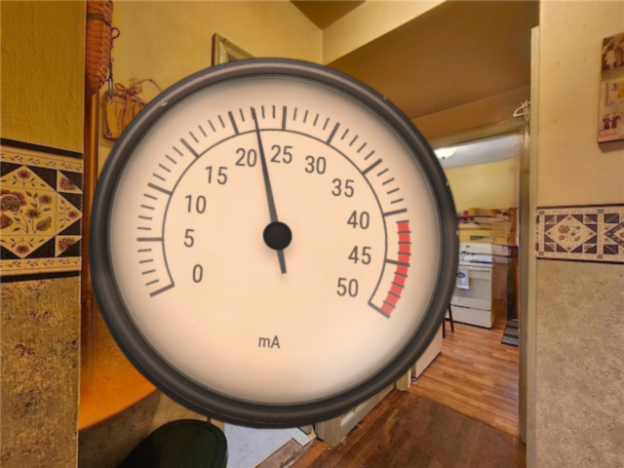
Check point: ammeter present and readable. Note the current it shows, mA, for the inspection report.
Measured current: 22 mA
